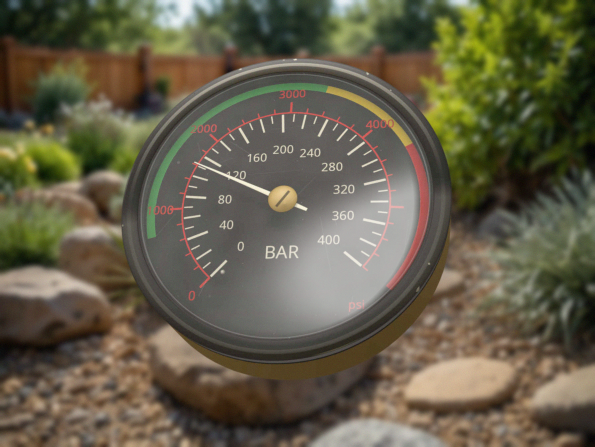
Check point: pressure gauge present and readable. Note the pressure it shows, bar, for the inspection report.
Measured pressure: 110 bar
